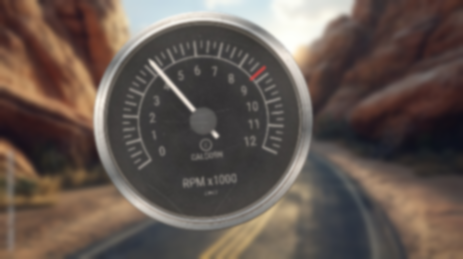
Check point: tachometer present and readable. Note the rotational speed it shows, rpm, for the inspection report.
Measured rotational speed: 4250 rpm
